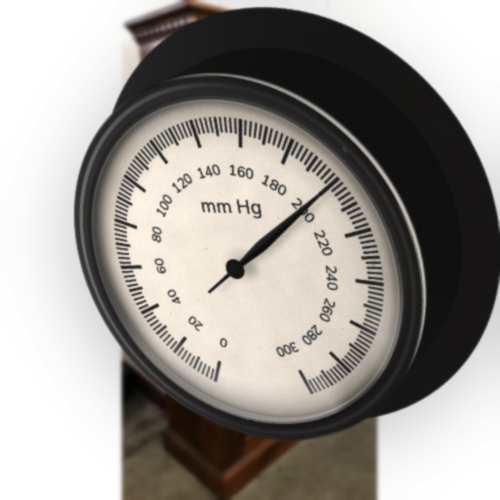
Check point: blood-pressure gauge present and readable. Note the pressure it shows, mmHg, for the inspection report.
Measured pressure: 200 mmHg
